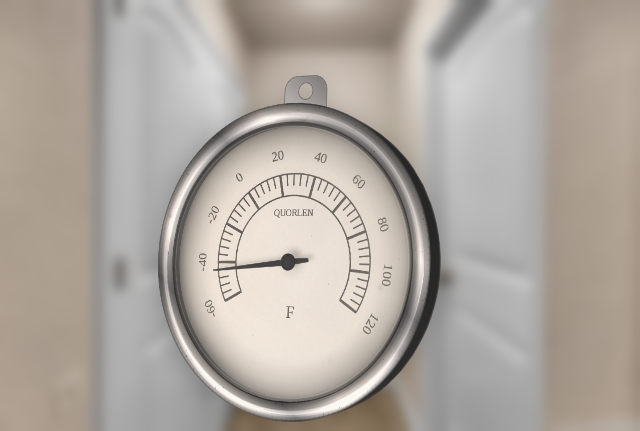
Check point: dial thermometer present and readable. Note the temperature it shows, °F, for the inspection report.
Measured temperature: -44 °F
